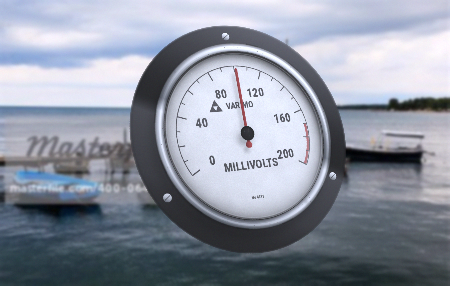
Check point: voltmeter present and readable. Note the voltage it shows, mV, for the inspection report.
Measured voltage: 100 mV
